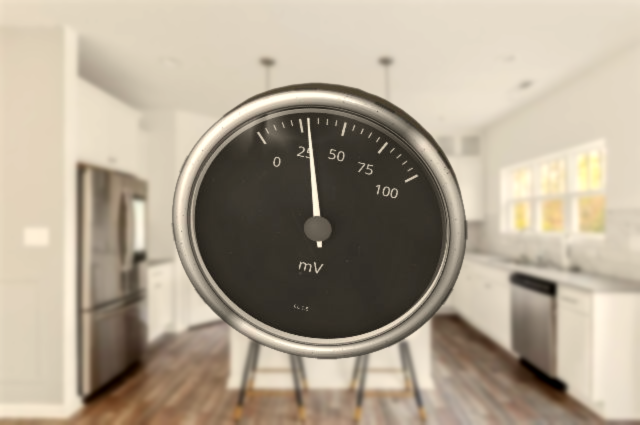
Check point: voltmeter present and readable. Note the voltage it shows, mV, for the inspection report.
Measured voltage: 30 mV
